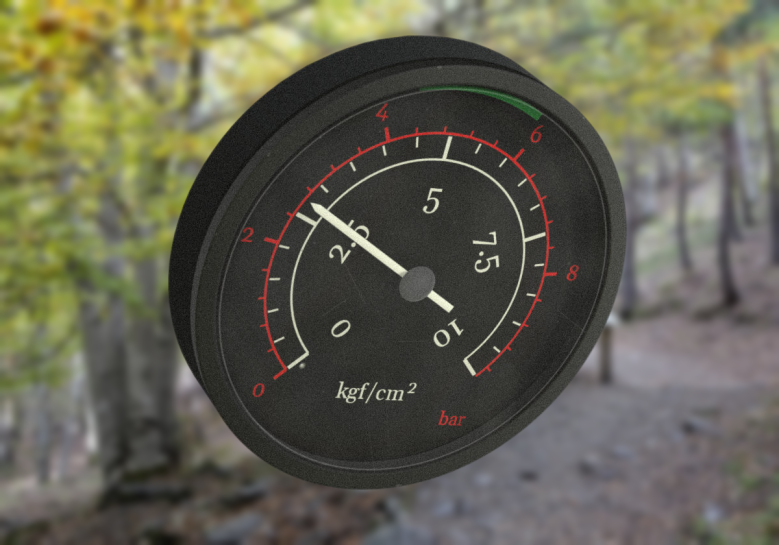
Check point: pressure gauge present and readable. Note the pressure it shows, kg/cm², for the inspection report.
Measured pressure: 2.75 kg/cm²
